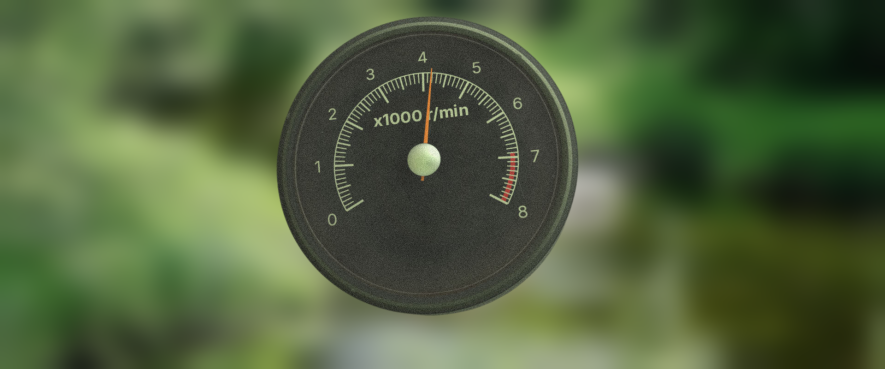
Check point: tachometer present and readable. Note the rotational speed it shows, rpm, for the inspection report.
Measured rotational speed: 4200 rpm
